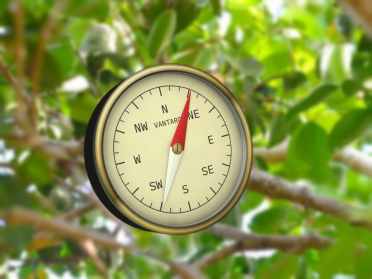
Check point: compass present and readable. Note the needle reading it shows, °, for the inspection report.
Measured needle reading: 30 °
